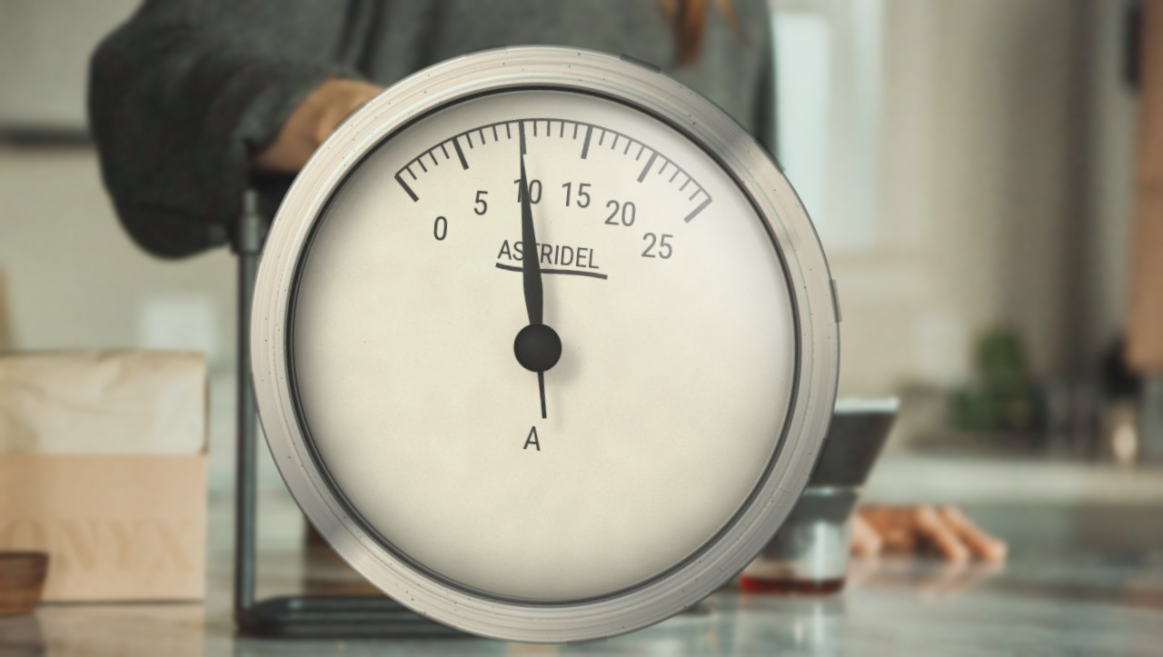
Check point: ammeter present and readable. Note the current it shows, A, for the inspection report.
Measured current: 10 A
